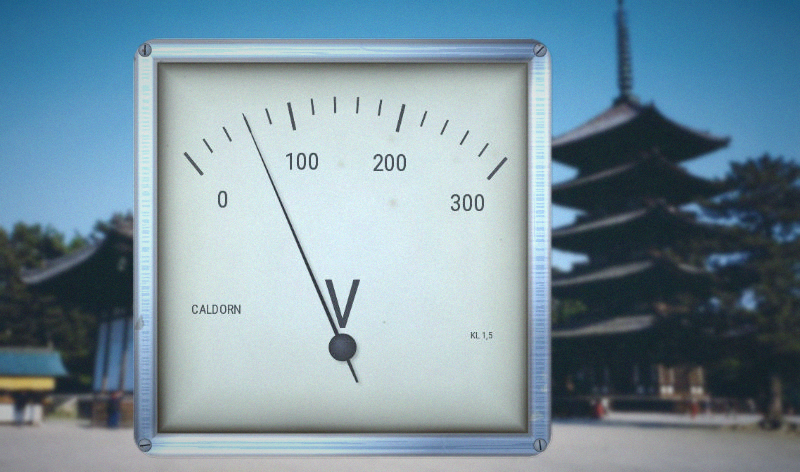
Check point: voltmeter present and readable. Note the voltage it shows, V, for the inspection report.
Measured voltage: 60 V
